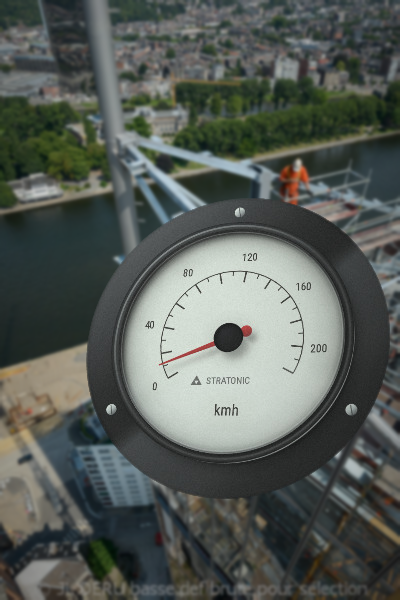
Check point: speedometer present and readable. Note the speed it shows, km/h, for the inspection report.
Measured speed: 10 km/h
